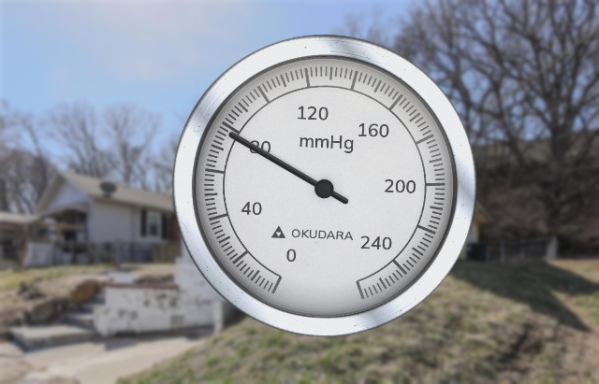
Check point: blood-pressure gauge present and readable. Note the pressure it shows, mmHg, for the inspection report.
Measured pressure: 78 mmHg
